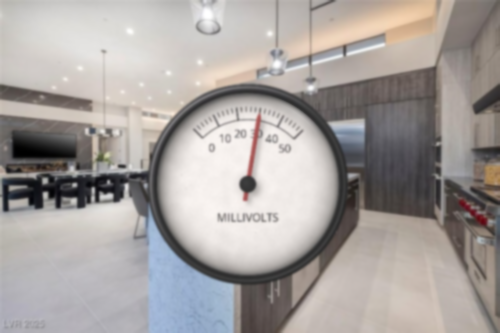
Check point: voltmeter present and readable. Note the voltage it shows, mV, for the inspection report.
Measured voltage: 30 mV
